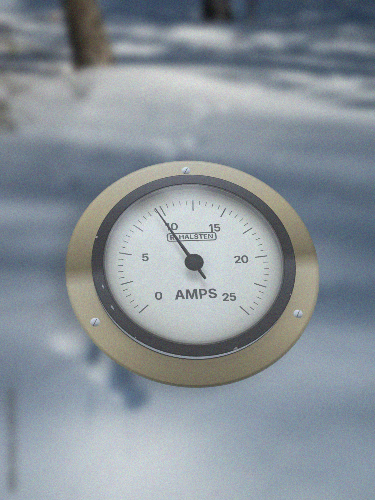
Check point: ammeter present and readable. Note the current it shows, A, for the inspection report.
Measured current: 9.5 A
